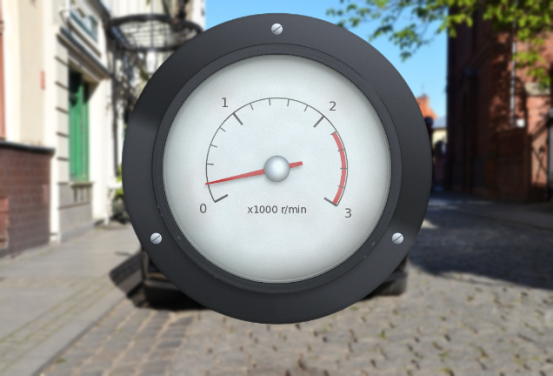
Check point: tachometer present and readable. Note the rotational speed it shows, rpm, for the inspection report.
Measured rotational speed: 200 rpm
